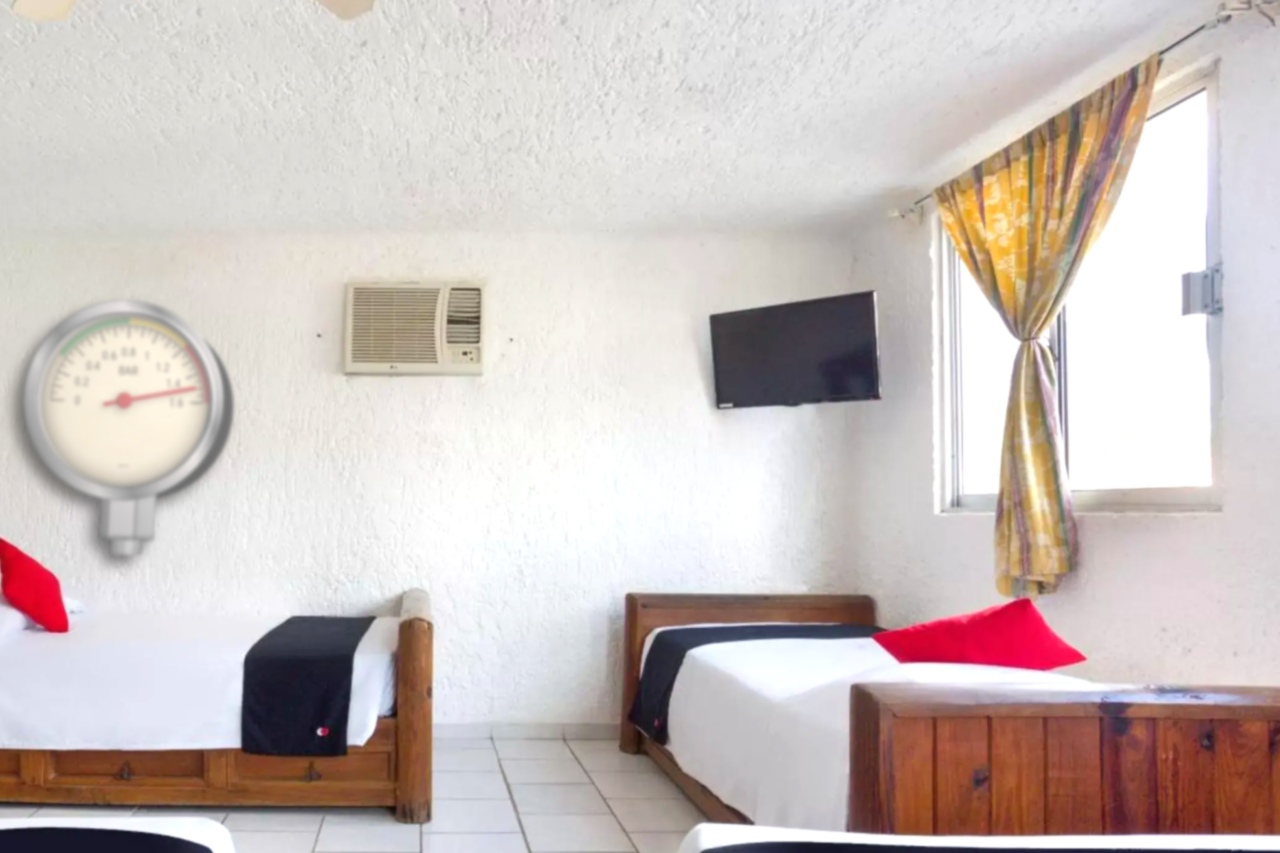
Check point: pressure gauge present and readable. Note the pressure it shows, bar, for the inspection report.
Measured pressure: 1.5 bar
